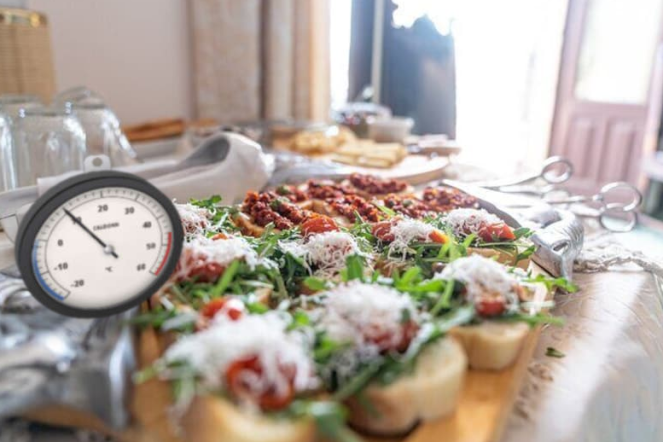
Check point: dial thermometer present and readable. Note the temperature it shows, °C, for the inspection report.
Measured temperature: 10 °C
